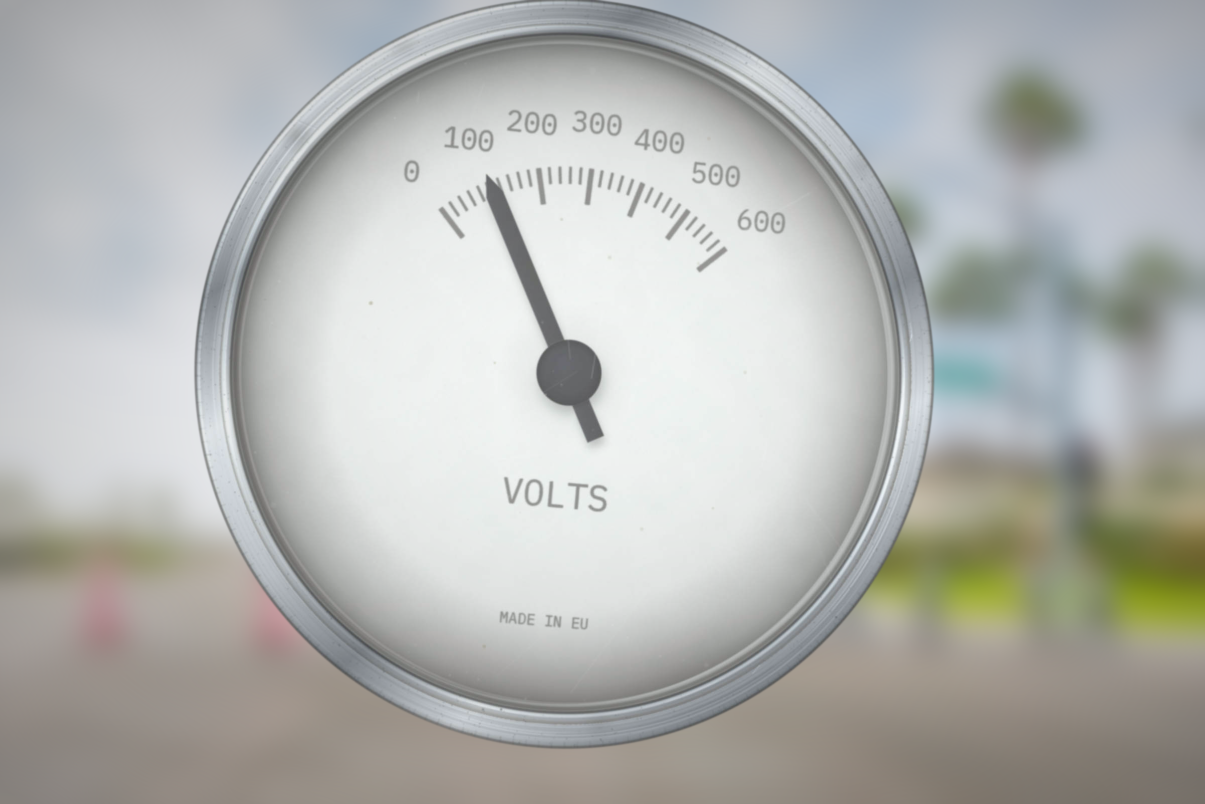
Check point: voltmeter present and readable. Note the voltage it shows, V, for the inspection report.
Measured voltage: 100 V
